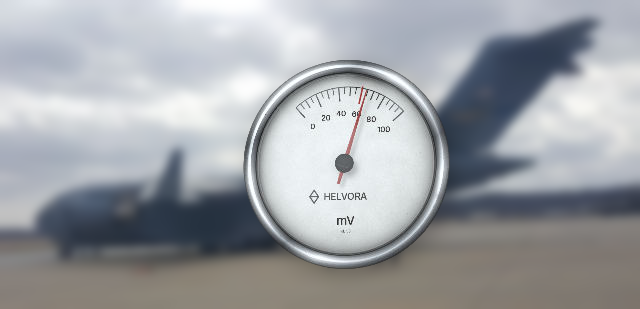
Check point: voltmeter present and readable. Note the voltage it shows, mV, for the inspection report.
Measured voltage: 65 mV
